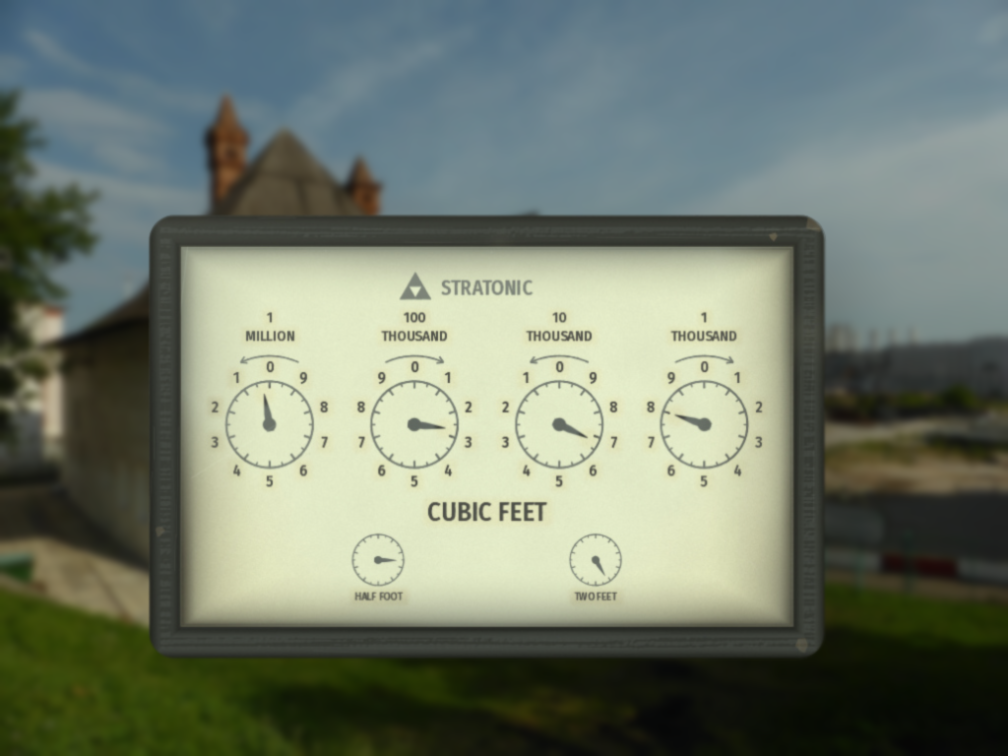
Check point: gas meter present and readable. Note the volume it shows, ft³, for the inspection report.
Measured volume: 26800 ft³
